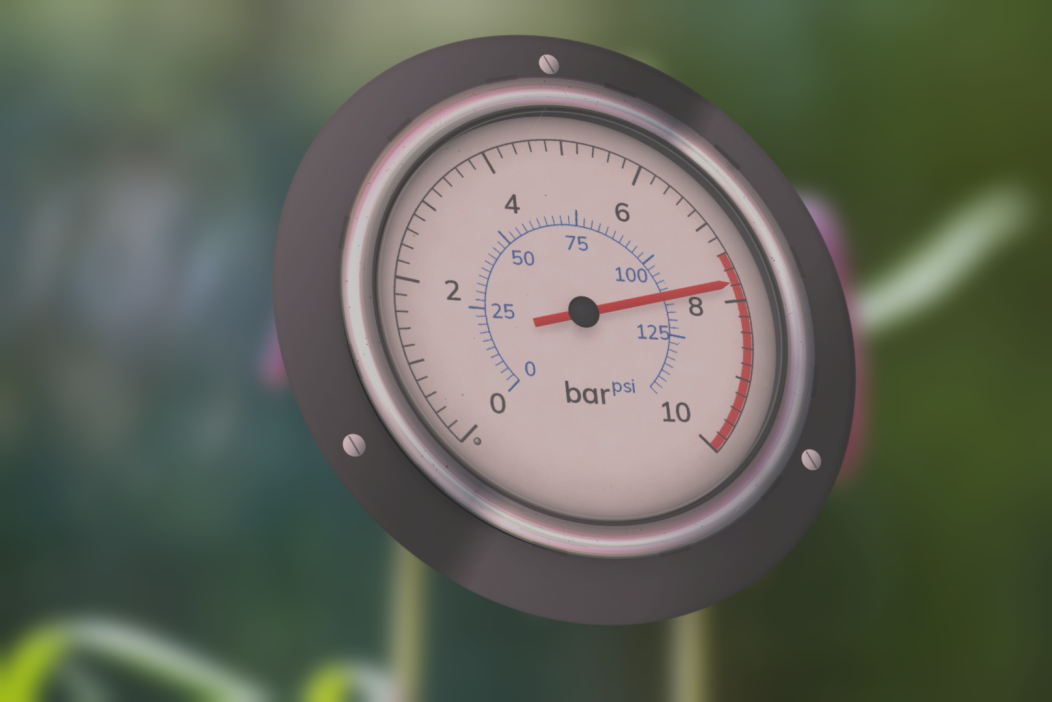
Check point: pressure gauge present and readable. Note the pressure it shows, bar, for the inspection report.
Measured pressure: 7.8 bar
